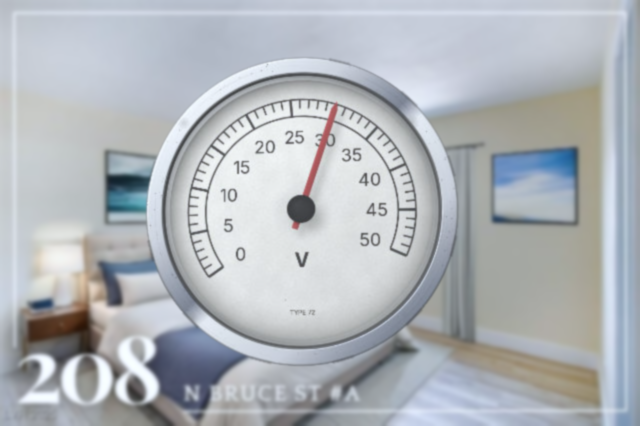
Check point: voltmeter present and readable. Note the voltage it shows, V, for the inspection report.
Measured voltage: 30 V
